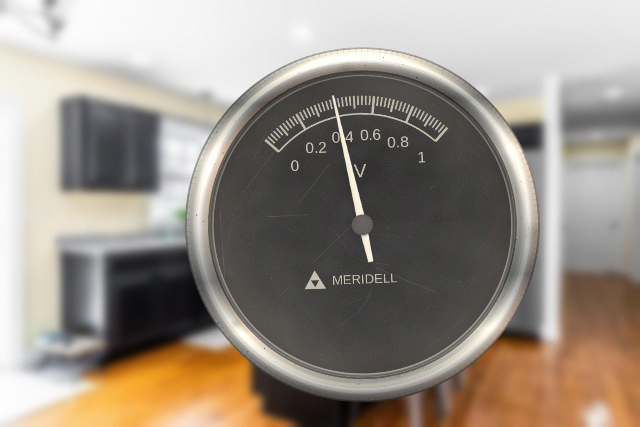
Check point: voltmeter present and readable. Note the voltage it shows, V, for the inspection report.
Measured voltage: 0.4 V
